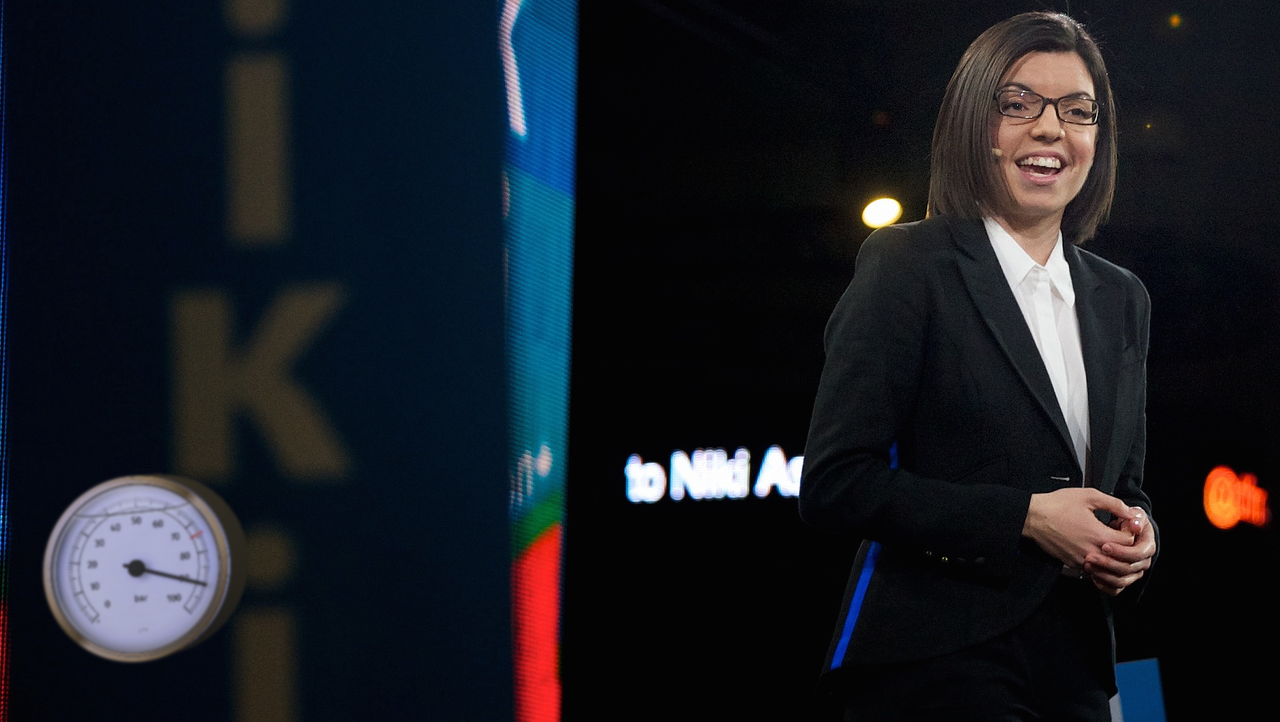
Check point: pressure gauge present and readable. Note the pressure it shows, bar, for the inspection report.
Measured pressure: 90 bar
